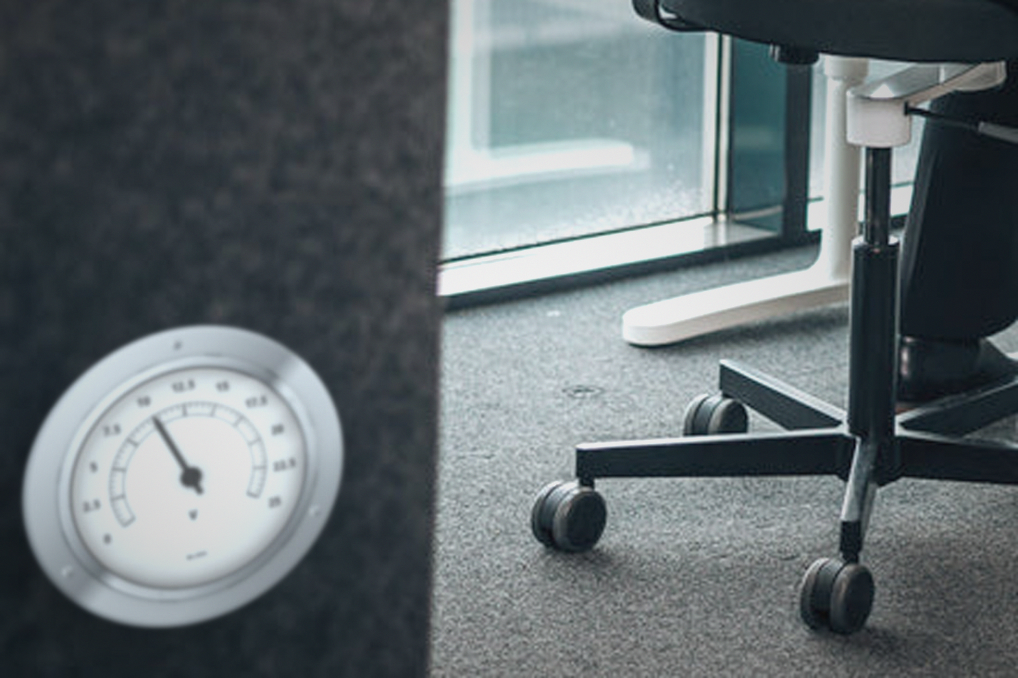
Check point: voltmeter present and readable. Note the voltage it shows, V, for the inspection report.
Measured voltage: 10 V
